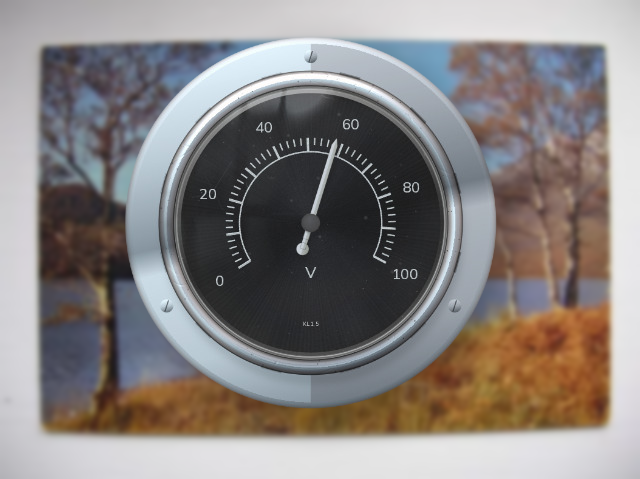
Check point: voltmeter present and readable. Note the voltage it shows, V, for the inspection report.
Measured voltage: 58 V
